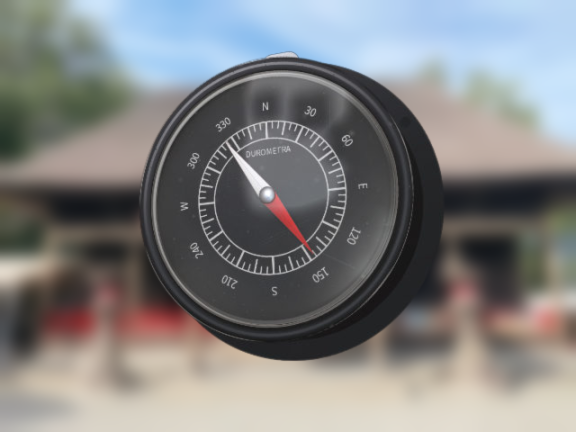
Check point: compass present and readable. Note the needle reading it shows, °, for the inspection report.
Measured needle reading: 145 °
